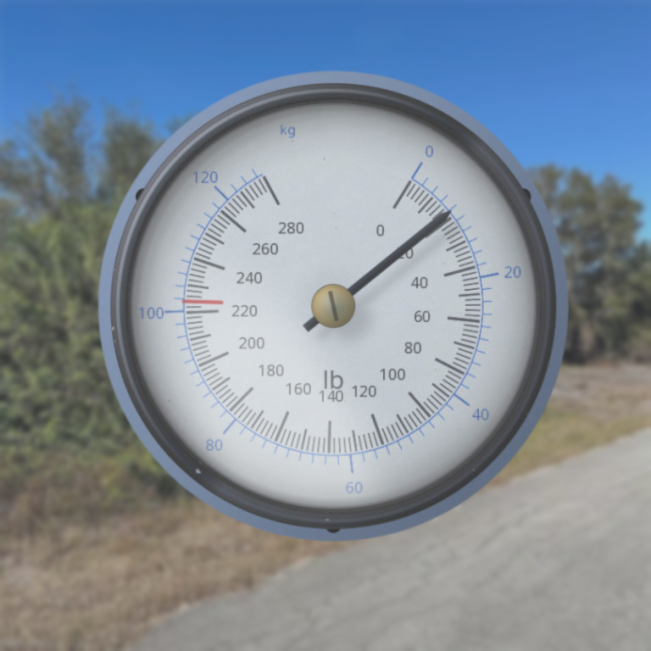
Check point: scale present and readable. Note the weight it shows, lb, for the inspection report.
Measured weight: 18 lb
